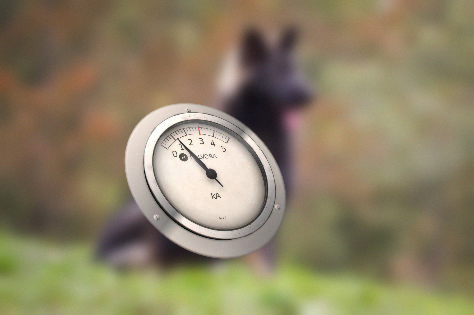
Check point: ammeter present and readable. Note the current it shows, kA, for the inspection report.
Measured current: 1 kA
